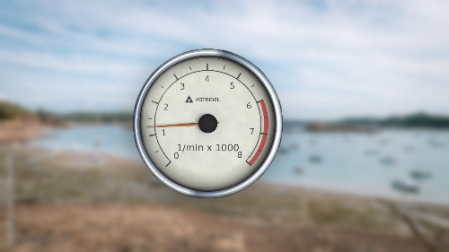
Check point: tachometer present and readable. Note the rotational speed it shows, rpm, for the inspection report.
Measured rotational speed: 1250 rpm
